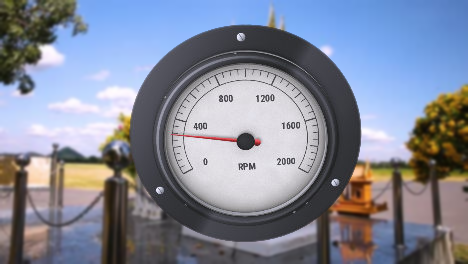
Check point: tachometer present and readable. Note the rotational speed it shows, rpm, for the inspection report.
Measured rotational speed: 300 rpm
